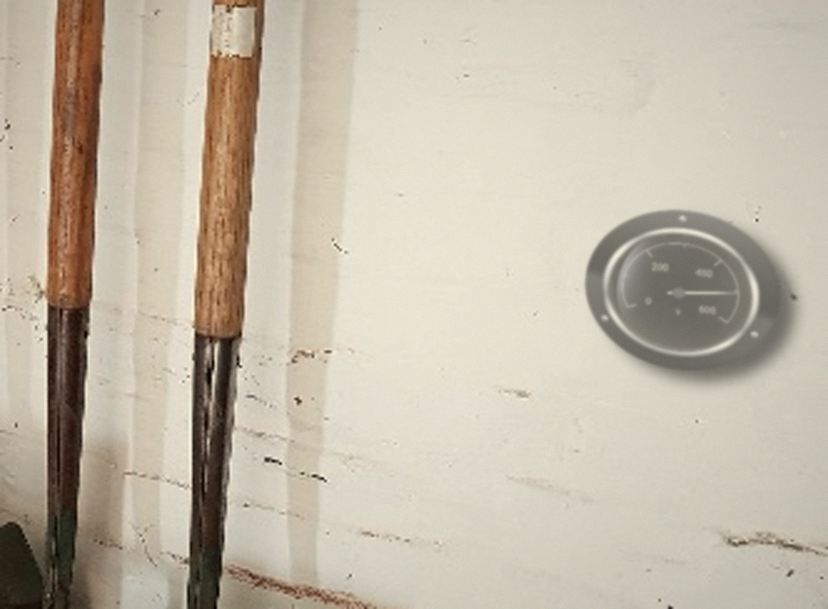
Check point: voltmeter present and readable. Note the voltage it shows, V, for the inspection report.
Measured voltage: 500 V
